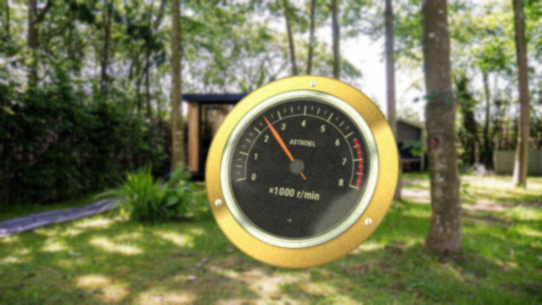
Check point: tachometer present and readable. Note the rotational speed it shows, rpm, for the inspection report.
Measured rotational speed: 2500 rpm
